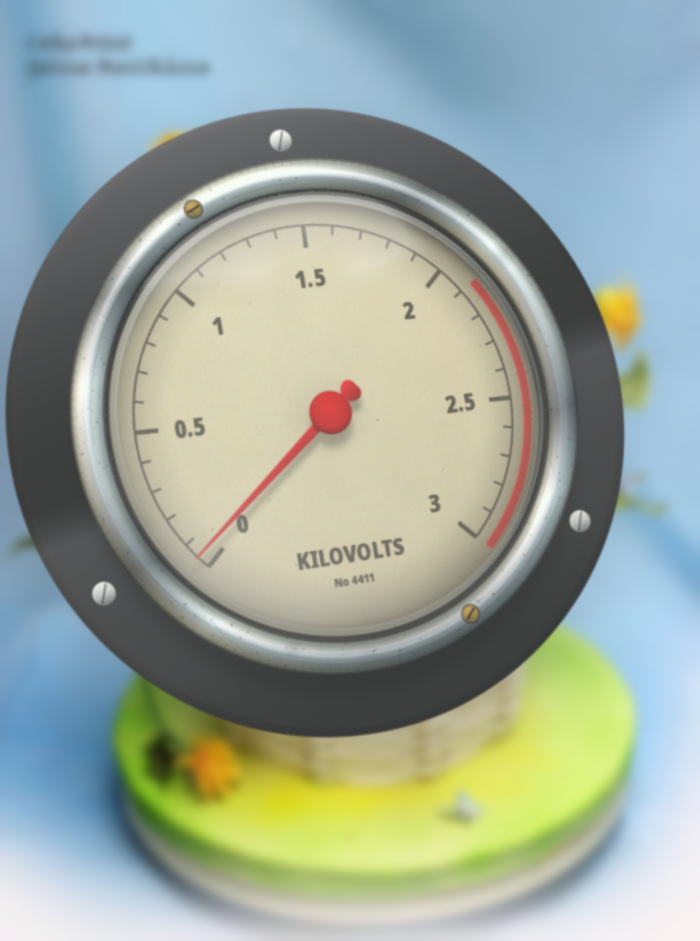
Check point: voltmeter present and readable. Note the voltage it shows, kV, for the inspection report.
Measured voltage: 0.05 kV
